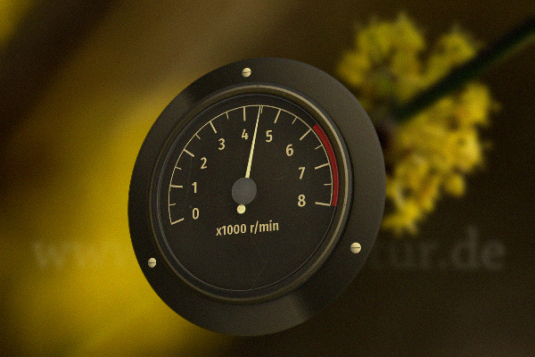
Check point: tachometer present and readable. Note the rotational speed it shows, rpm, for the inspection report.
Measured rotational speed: 4500 rpm
